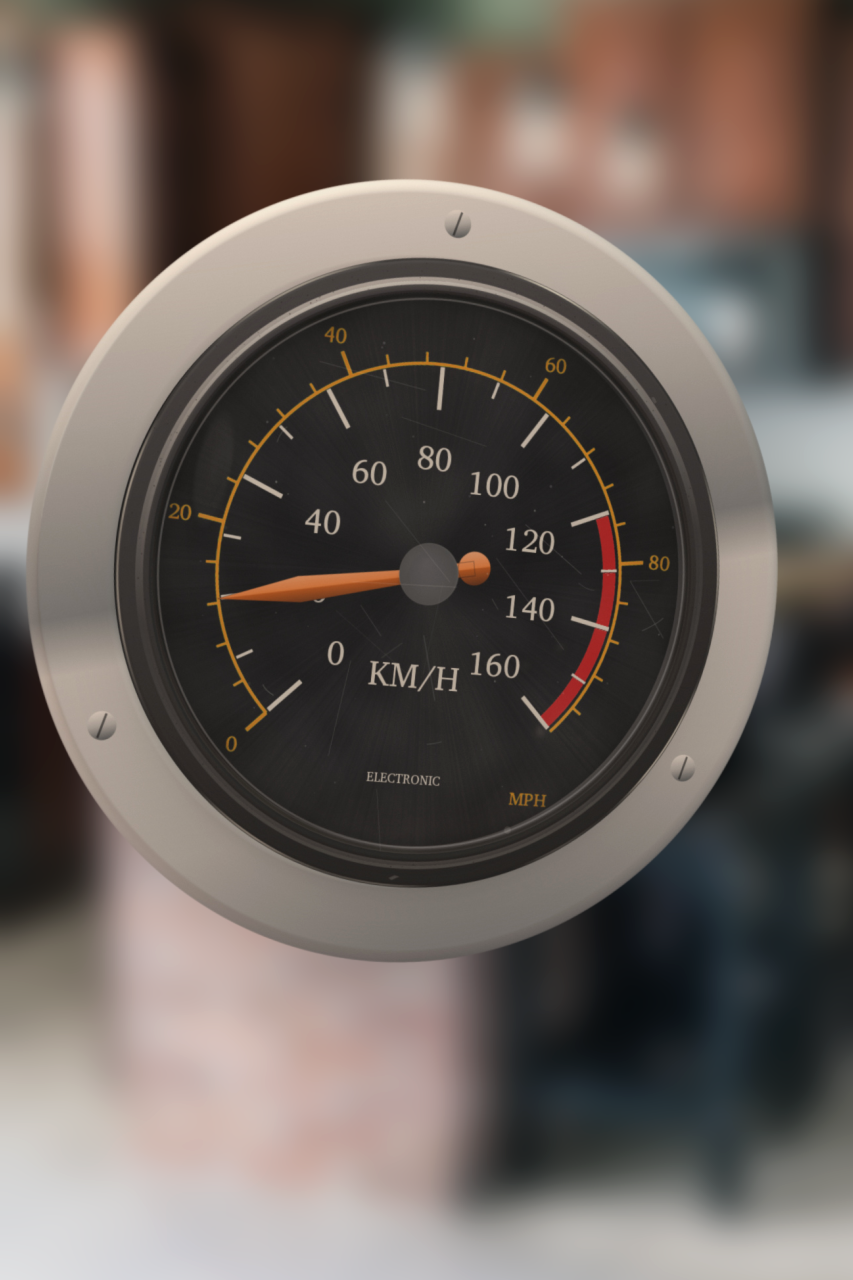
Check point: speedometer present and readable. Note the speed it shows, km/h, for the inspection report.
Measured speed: 20 km/h
